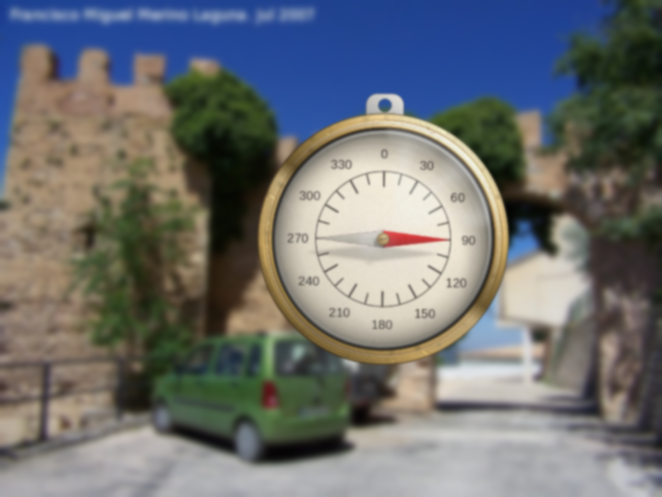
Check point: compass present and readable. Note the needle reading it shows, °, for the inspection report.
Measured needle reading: 90 °
